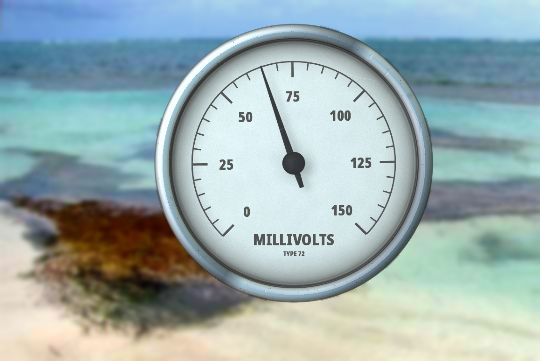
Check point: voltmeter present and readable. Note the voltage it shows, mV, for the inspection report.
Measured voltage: 65 mV
